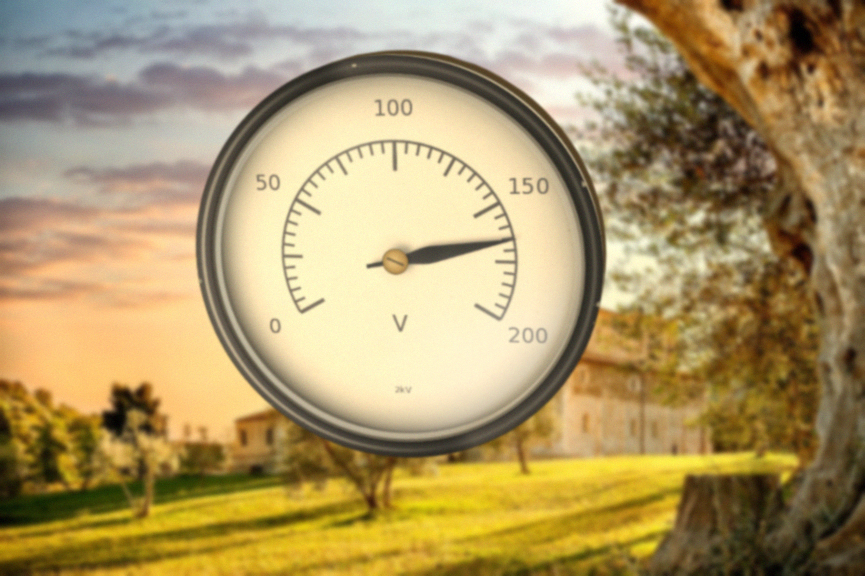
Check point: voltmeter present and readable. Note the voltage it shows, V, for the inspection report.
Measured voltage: 165 V
